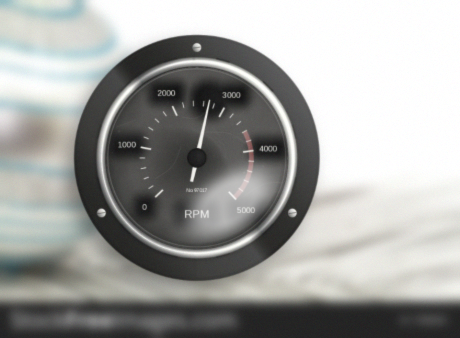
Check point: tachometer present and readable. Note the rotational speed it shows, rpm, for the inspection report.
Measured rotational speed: 2700 rpm
